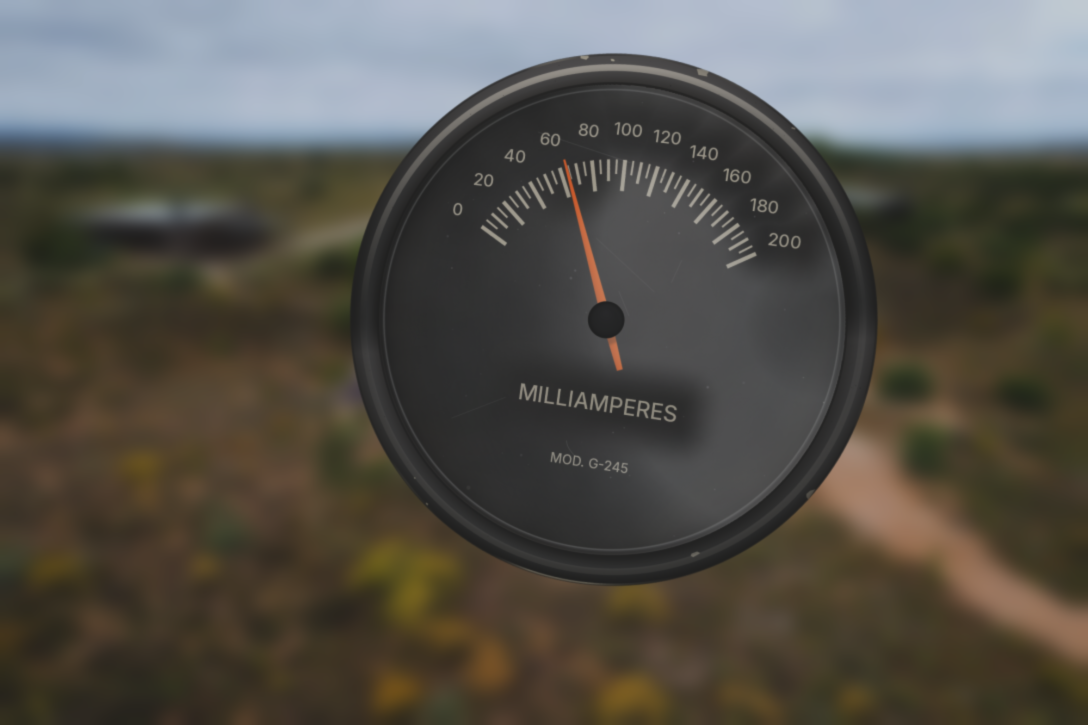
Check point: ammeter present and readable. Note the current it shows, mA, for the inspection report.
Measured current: 65 mA
